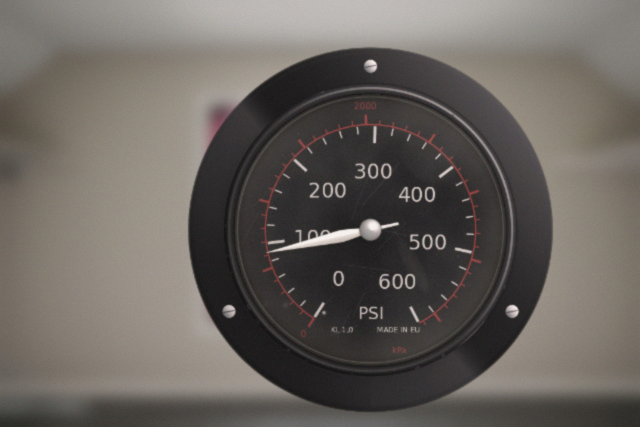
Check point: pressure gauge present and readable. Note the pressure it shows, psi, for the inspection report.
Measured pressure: 90 psi
